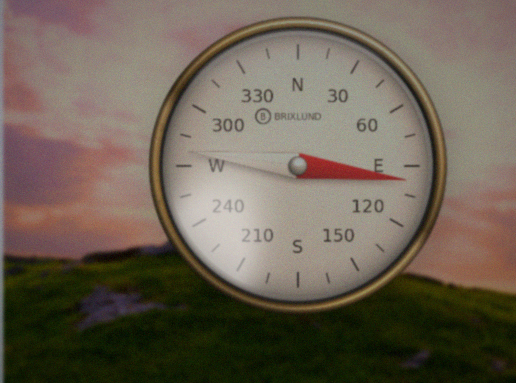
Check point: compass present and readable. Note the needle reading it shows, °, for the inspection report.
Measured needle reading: 97.5 °
